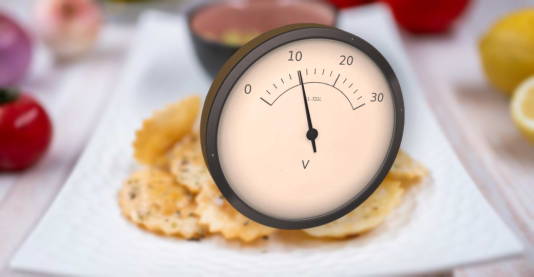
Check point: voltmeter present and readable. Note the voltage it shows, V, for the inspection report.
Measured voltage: 10 V
